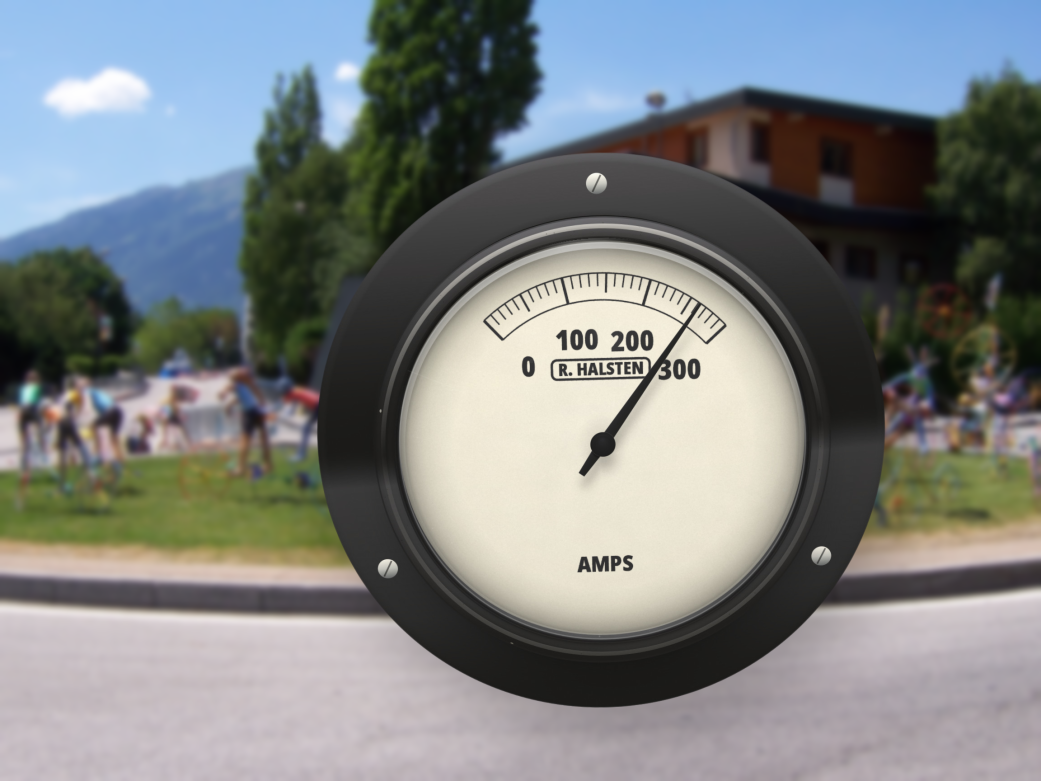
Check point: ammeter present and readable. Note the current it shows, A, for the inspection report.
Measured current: 260 A
